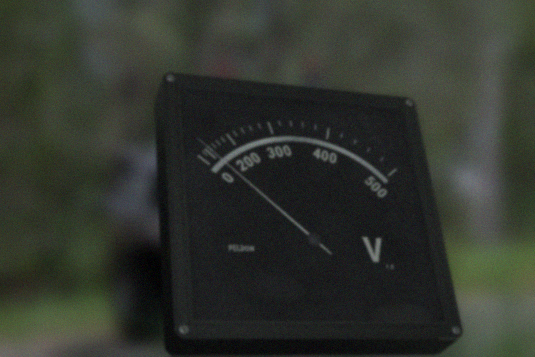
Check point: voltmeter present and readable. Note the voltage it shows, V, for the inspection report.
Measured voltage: 100 V
